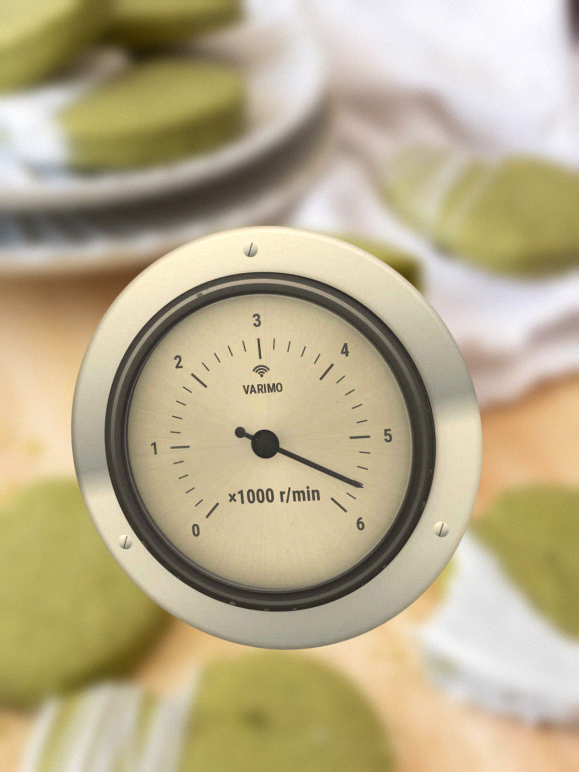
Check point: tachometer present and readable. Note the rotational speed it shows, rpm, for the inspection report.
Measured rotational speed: 5600 rpm
